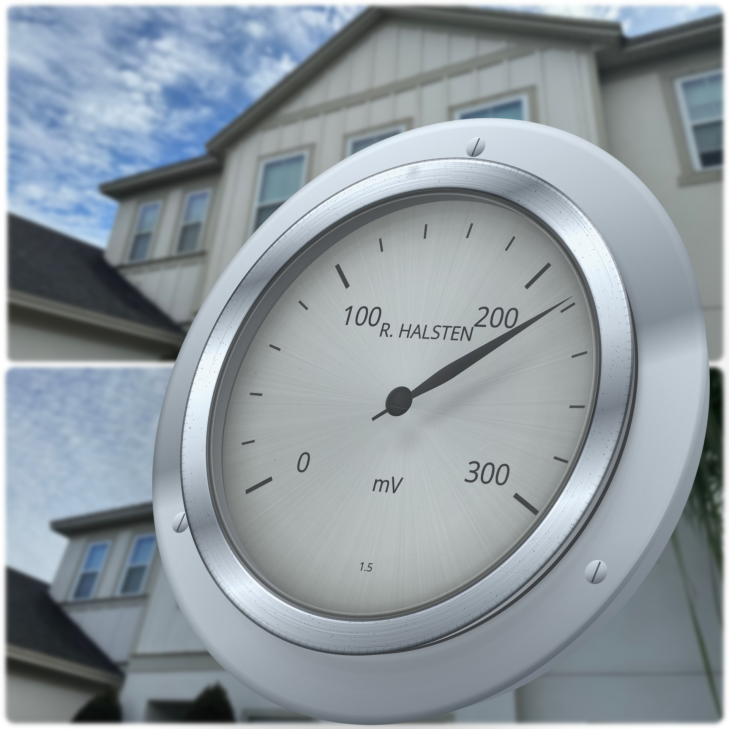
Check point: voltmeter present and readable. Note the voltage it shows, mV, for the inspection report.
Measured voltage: 220 mV
